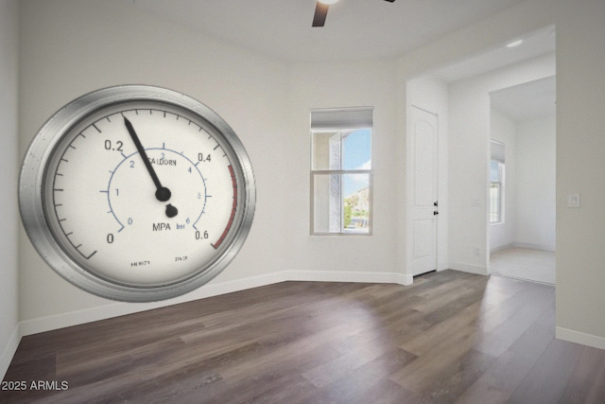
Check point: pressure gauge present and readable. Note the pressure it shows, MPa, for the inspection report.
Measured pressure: 0.24 MPa
